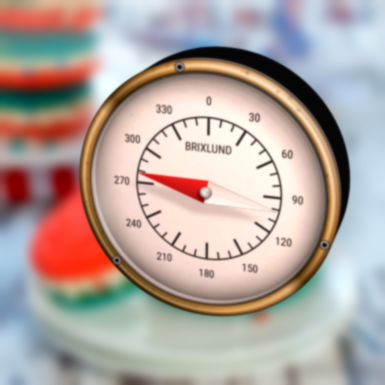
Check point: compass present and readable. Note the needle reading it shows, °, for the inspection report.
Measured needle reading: 280 °
